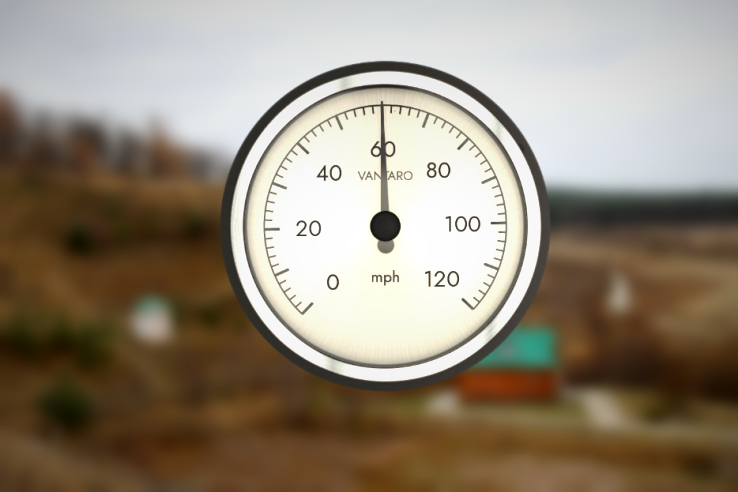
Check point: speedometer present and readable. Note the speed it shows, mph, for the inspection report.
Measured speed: 60 mph
